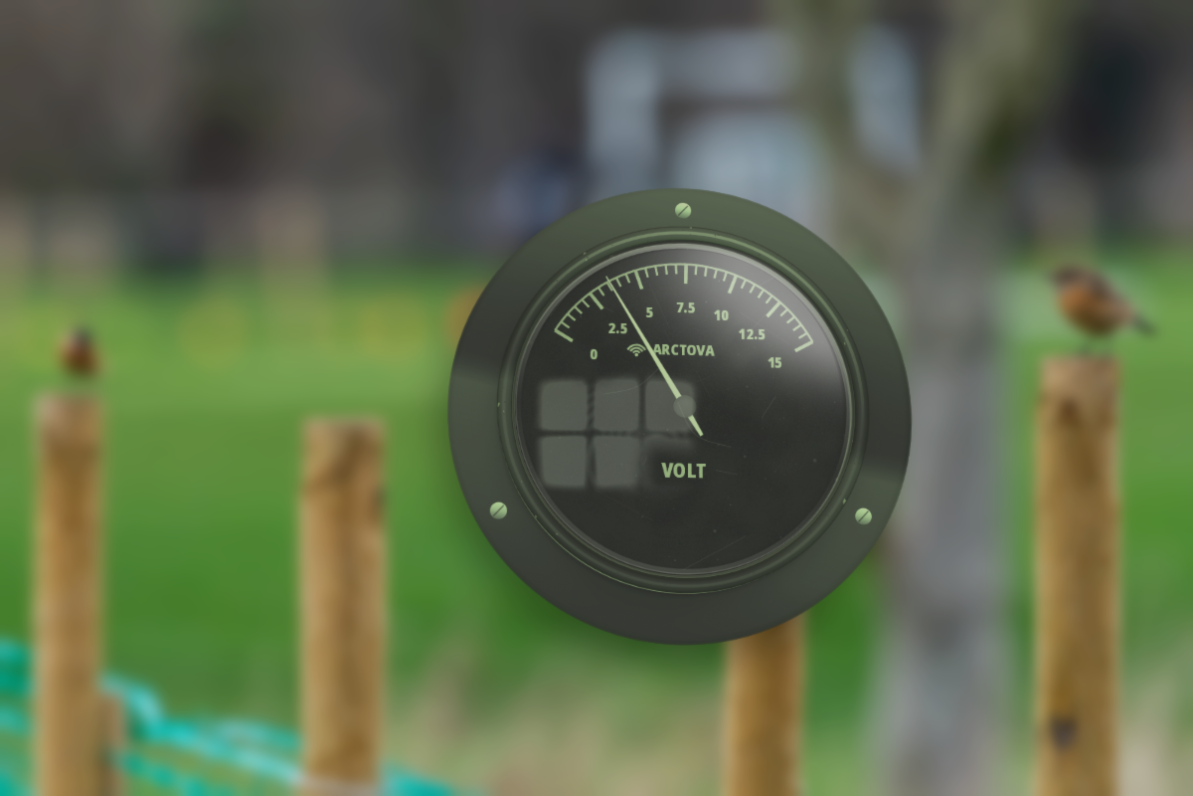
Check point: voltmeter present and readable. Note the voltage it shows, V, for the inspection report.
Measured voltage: 3.5 V
